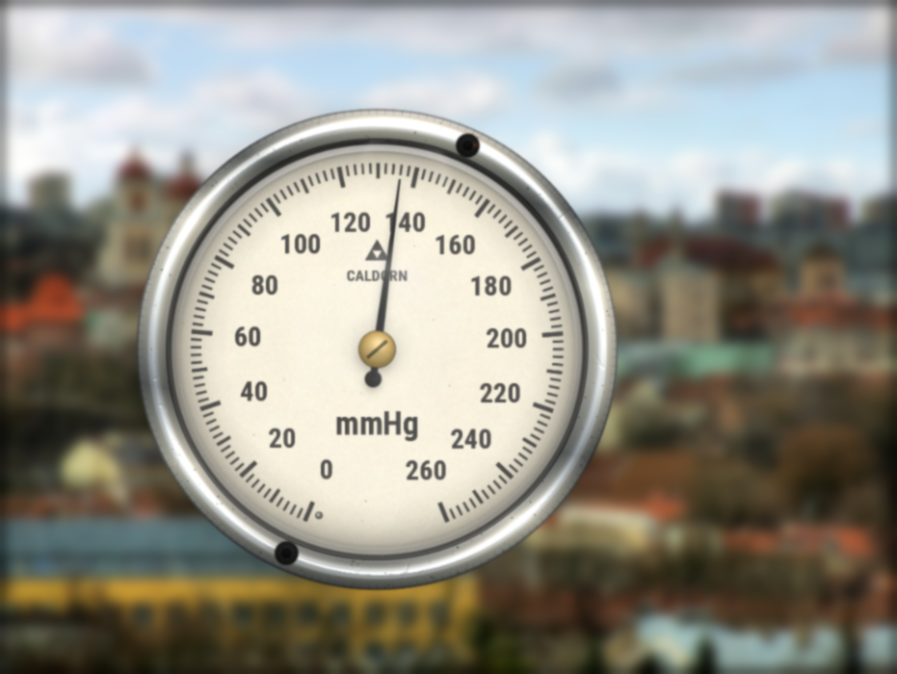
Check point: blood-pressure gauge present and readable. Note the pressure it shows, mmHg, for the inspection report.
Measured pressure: 136 mmHg
